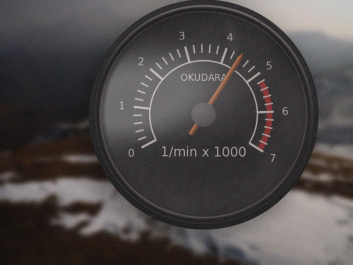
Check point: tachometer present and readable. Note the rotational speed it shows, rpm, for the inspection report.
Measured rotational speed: 4400 rpm
